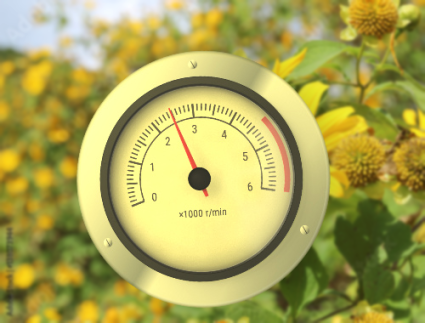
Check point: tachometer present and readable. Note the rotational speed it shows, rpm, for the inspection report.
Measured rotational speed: 2500 rpm
